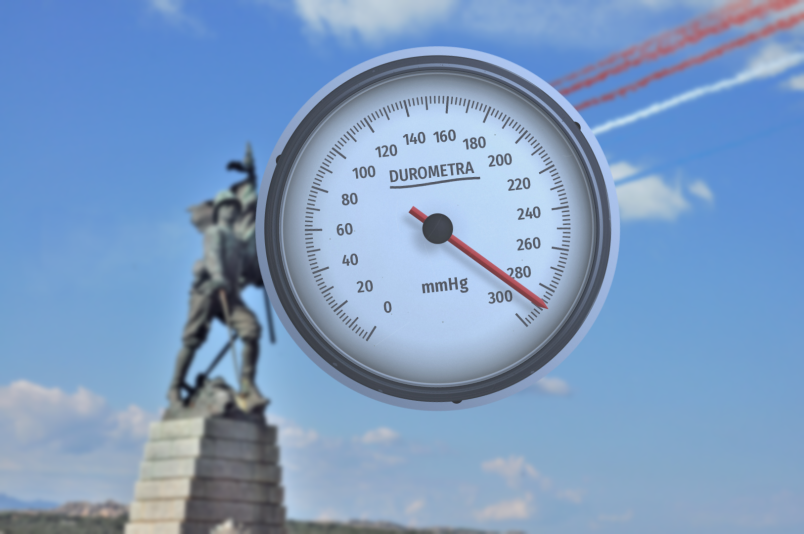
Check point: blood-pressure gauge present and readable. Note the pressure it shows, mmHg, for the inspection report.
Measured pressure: 288 mmHg
